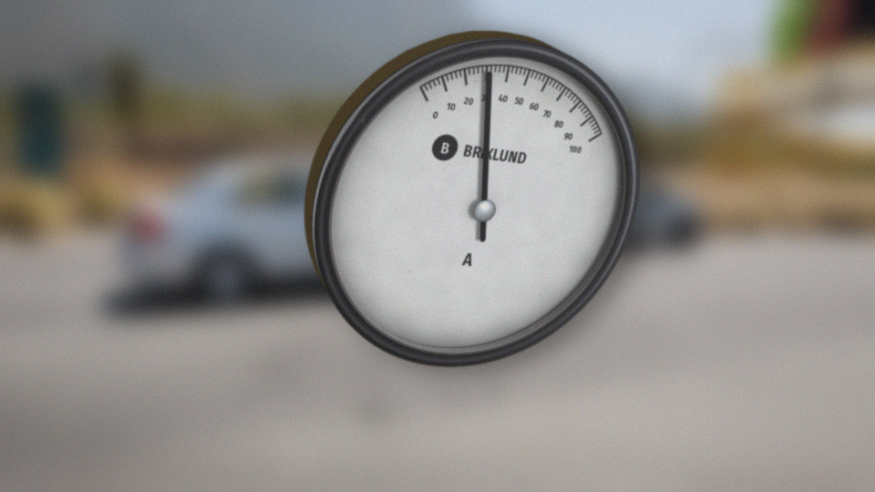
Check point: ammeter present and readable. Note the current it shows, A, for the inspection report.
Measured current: 30 A
